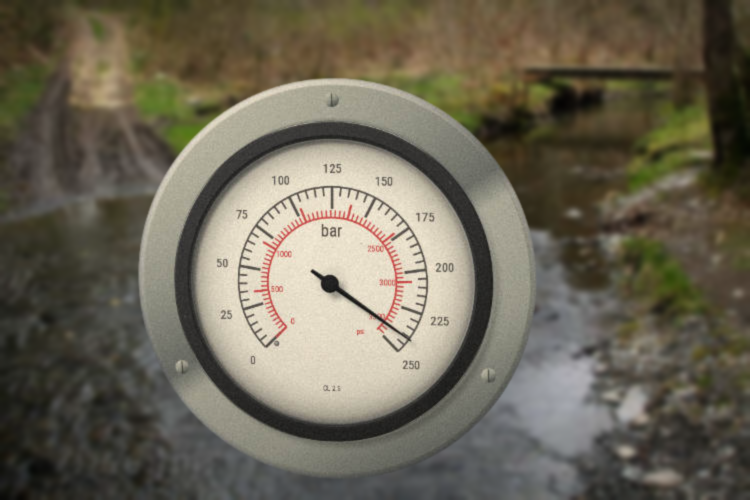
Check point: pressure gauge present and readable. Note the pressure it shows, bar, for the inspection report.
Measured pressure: 240 bar
